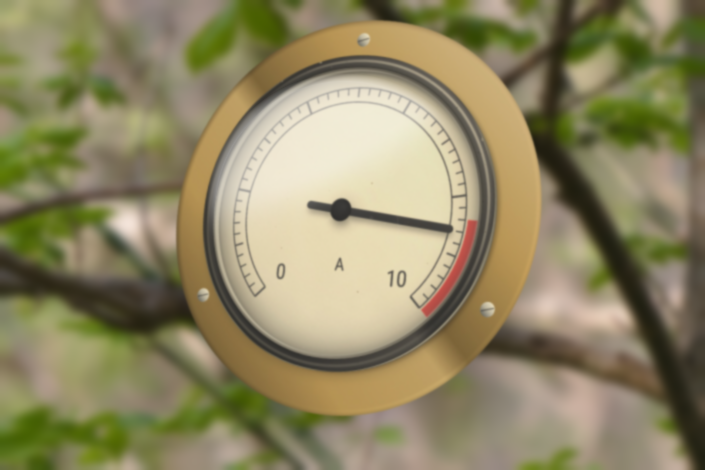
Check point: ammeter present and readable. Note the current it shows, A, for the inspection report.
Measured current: 8.6 A
